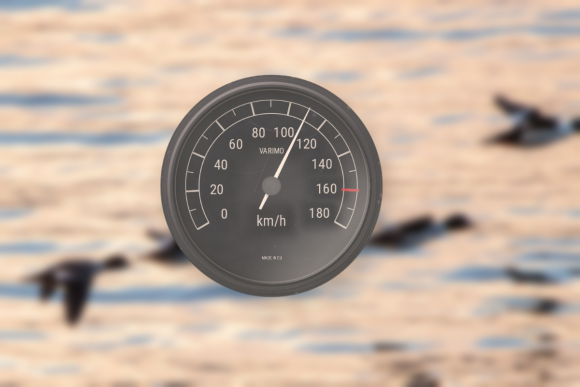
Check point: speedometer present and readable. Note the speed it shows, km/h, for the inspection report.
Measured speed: 110 km/h
